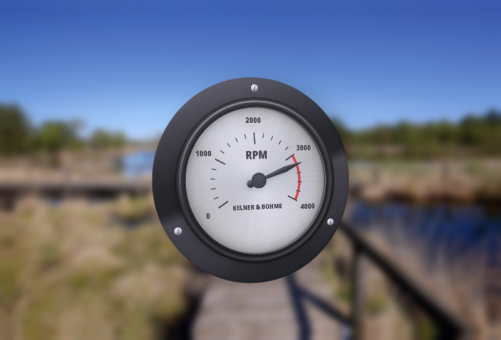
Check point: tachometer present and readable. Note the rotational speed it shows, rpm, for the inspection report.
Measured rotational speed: 3200 rpm
